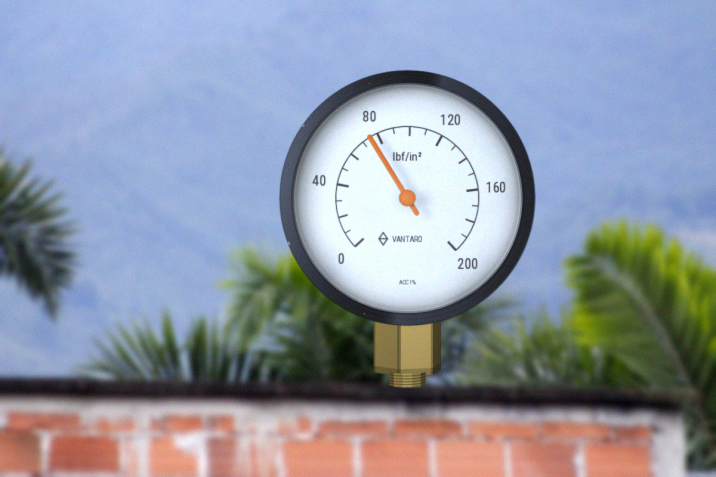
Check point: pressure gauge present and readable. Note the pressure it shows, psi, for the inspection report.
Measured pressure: 75 psi
